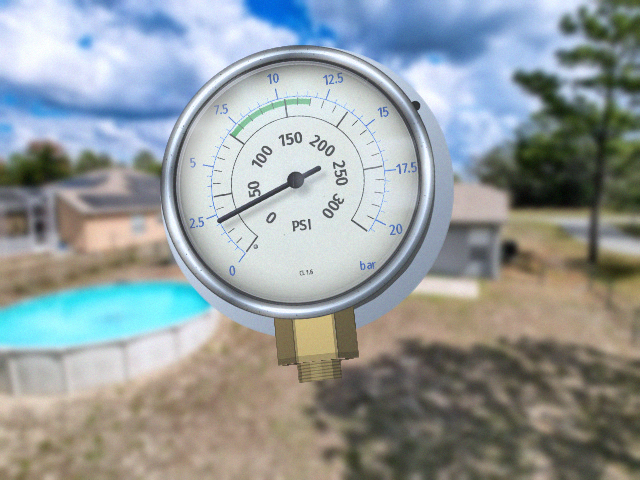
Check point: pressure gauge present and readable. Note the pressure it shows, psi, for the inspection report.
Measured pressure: 30 psi
